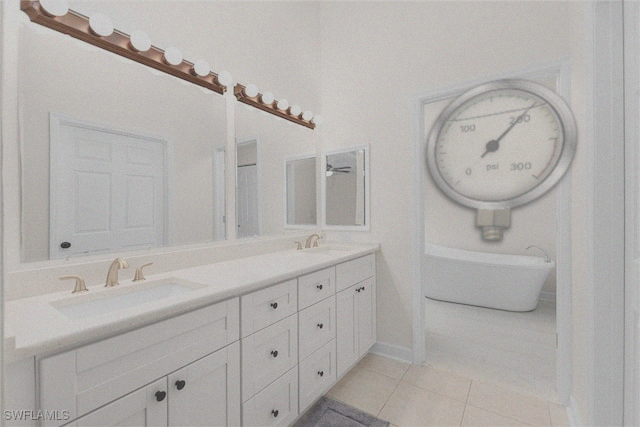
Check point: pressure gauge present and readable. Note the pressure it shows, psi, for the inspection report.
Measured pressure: 200 psi
